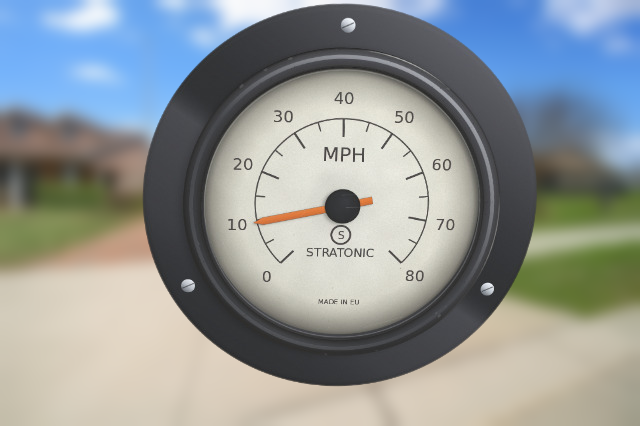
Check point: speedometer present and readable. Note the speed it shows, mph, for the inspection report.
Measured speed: 10 mph
